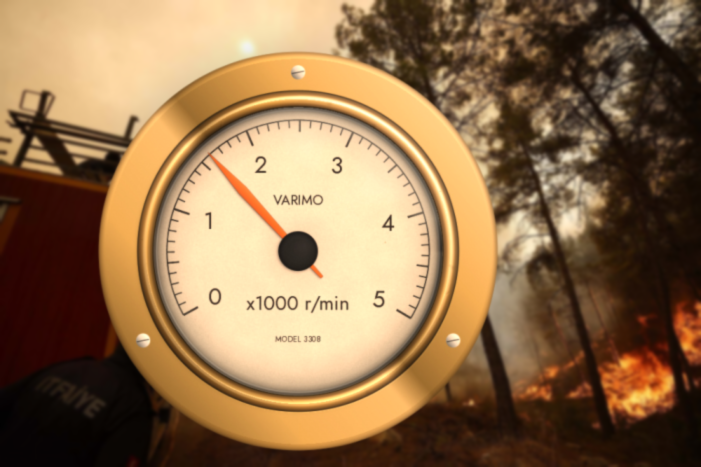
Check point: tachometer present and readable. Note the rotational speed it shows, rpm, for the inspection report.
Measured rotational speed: 1600 rpm
